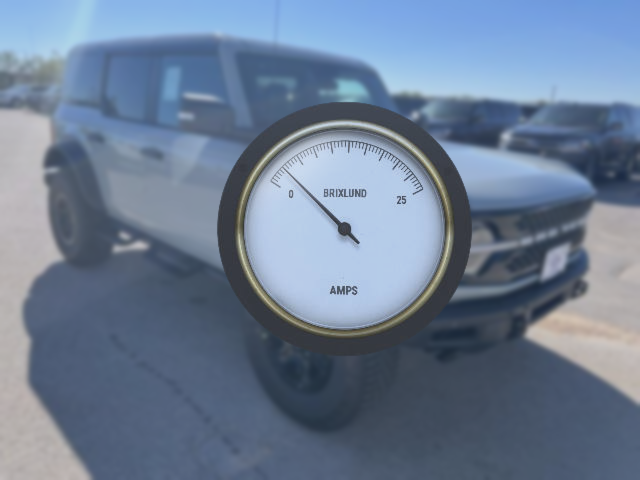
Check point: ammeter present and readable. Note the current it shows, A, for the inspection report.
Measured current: 2.5 A
